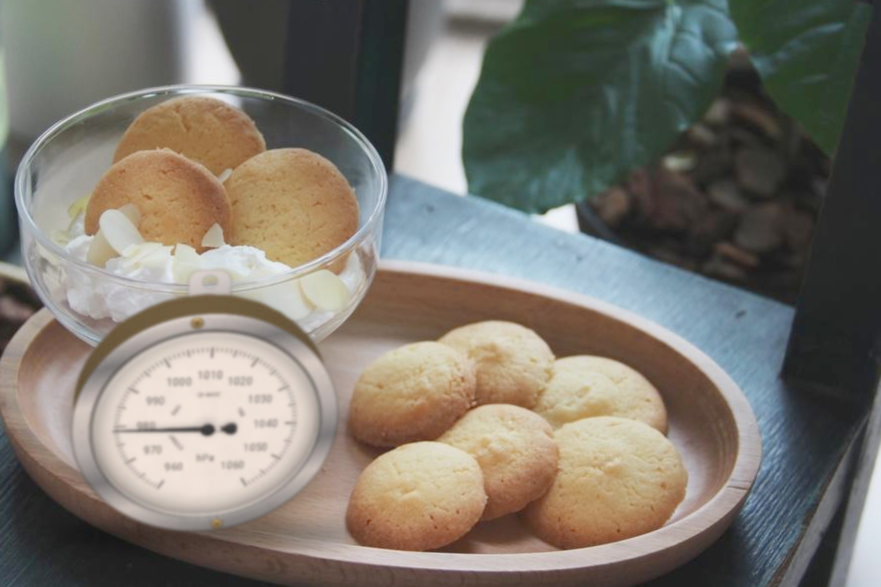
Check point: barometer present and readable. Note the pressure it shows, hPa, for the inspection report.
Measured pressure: 980 hPa
